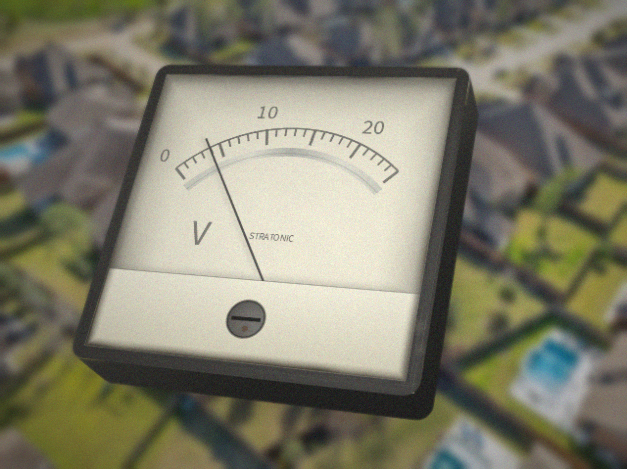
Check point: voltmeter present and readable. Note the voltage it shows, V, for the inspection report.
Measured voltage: 4 V
